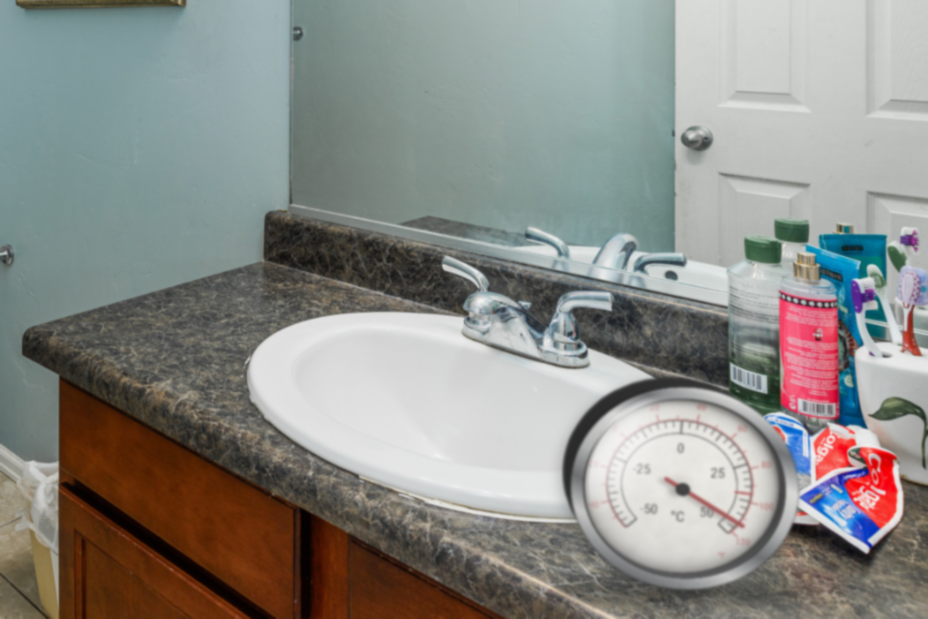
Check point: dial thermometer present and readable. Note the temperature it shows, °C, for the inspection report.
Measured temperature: 45 °C
